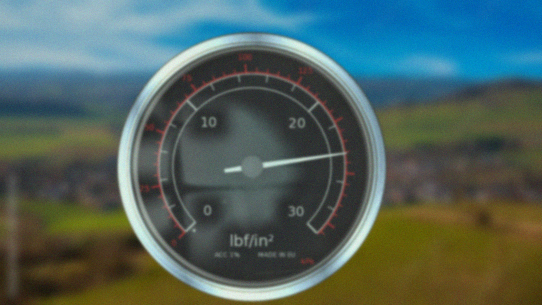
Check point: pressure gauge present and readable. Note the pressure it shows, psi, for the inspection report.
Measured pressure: 24 psi
